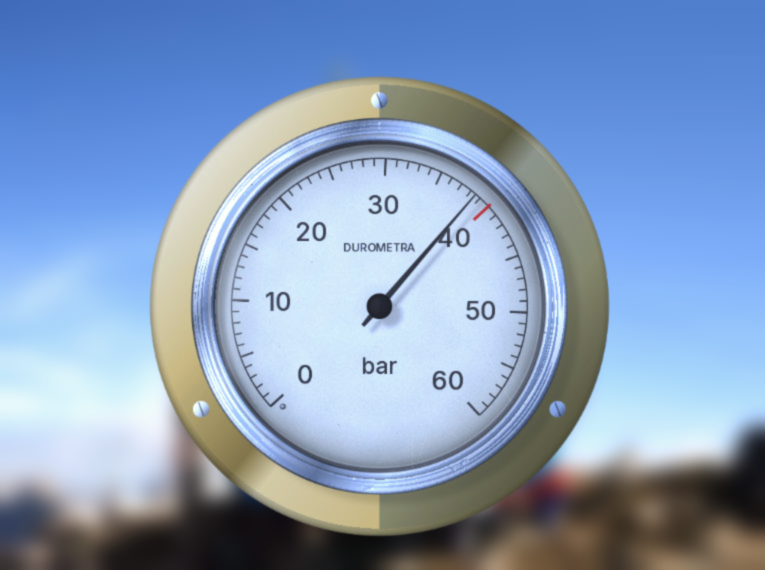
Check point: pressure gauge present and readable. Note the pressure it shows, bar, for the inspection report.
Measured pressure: 38.5 bar
